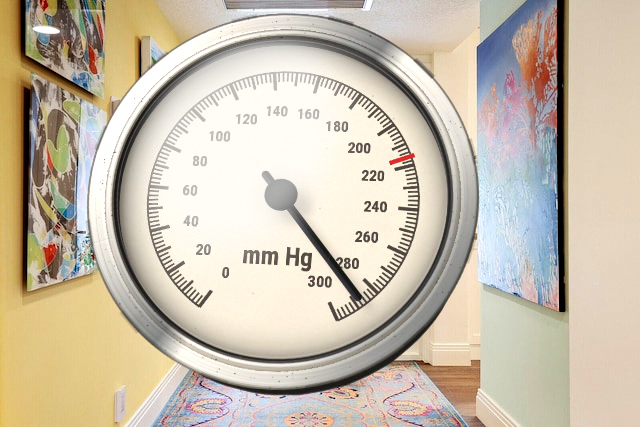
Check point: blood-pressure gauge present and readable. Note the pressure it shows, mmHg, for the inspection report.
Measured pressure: 288 mmHg
